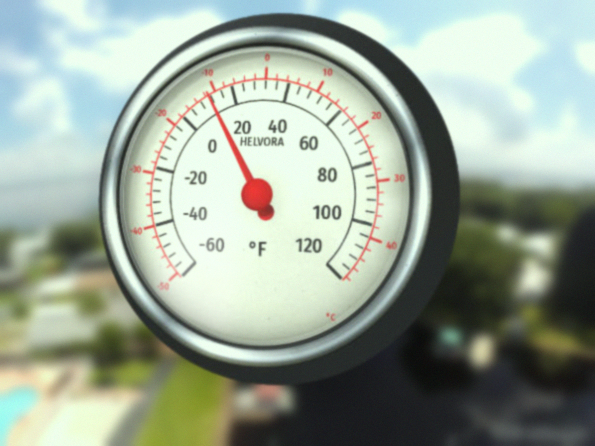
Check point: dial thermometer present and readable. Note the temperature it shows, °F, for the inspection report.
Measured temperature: 12 °F
